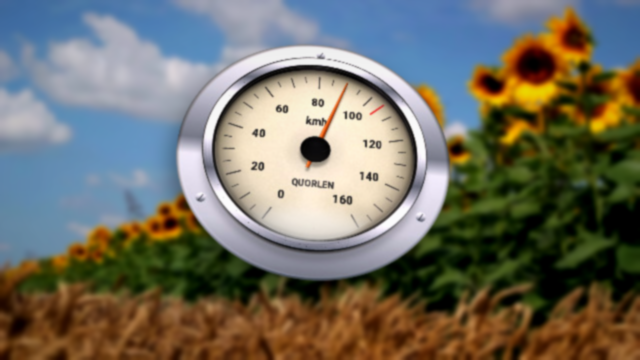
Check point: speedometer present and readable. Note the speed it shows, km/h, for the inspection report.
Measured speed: 90 km/h
